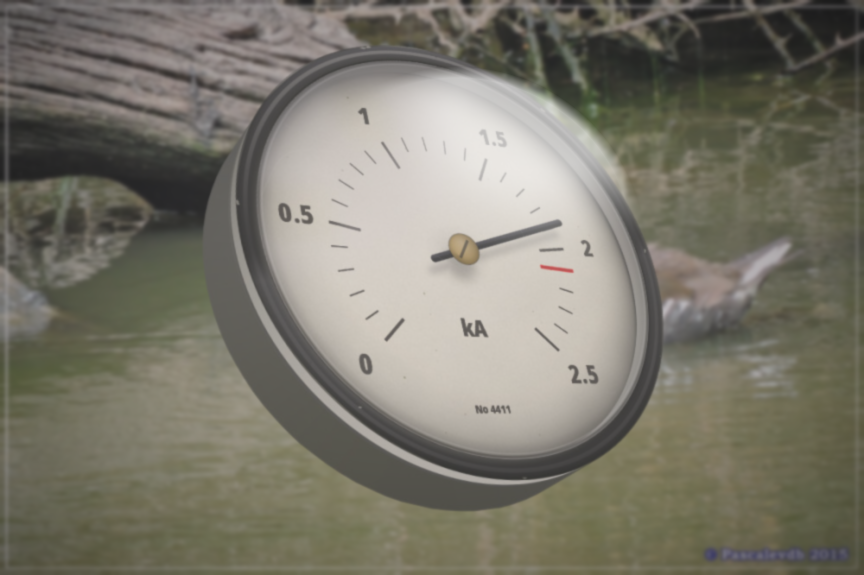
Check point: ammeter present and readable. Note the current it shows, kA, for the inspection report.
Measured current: 1.9 kA
